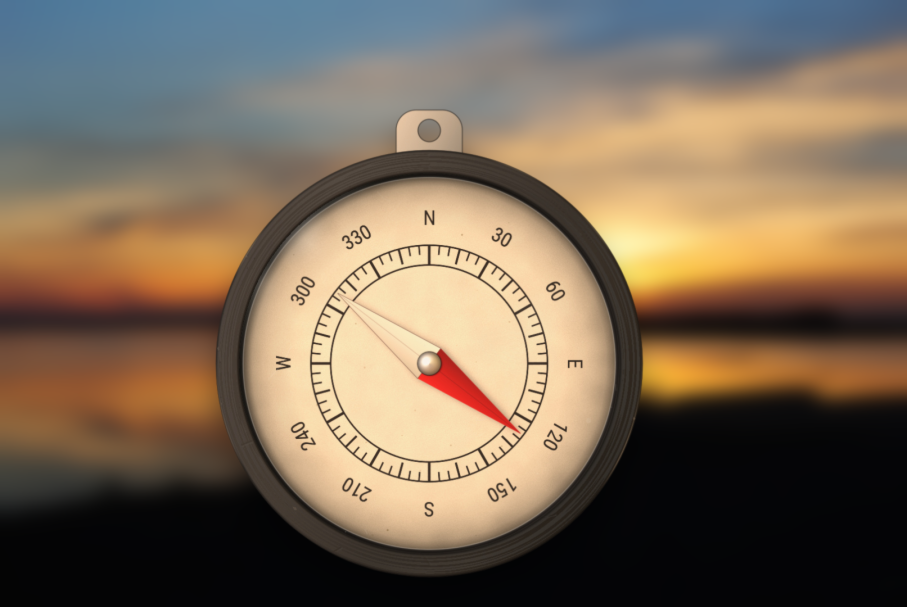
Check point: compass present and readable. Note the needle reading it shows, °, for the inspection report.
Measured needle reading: 127.5 °
